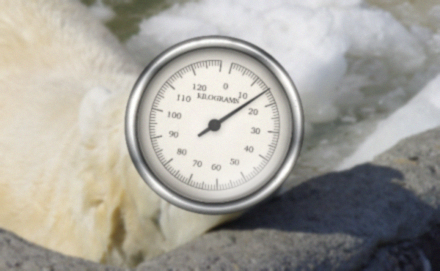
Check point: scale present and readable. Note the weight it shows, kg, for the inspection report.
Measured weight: 15 kg
